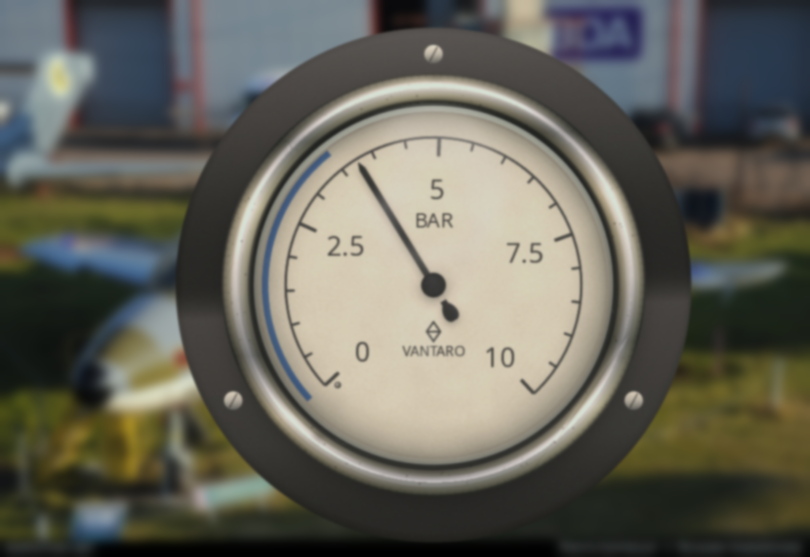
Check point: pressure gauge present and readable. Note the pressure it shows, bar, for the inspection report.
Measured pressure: 3.75 bar
